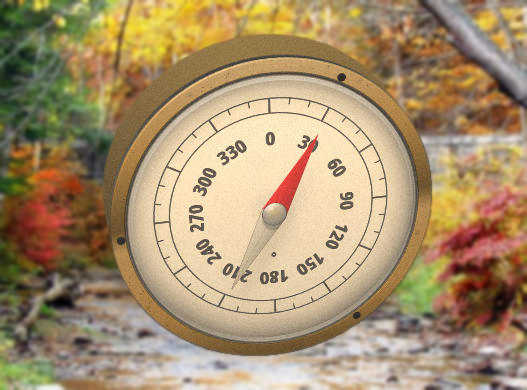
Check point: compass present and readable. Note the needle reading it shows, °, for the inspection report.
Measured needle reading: 30 °
